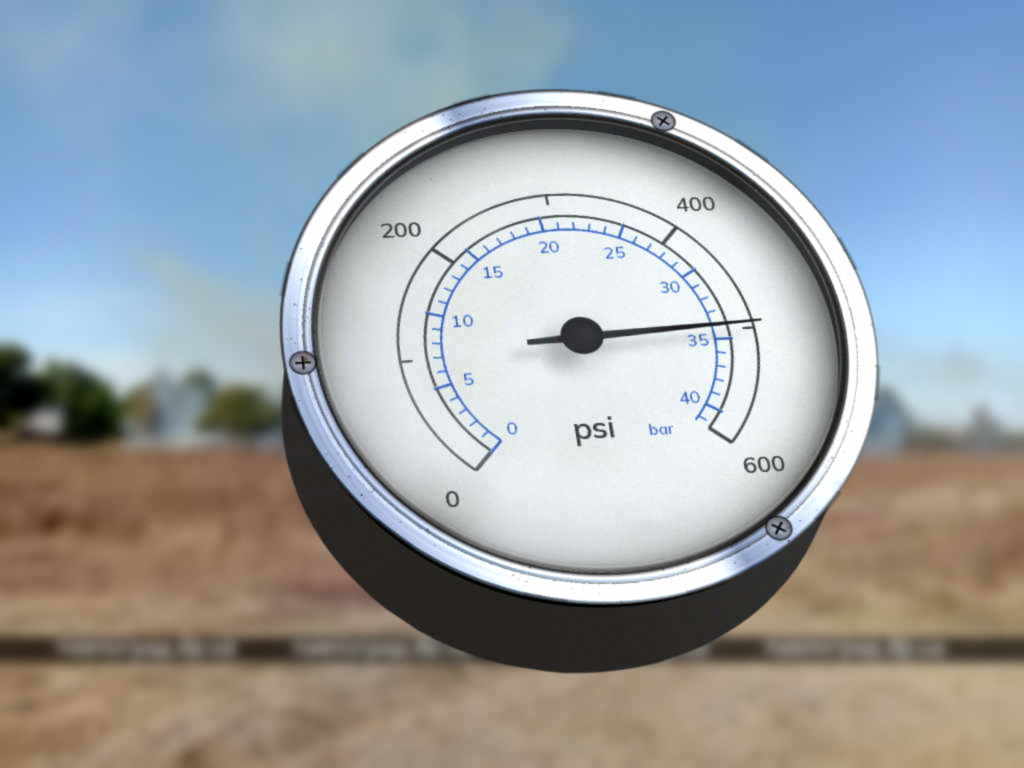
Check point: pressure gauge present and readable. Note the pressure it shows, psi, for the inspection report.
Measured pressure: 500 psi
